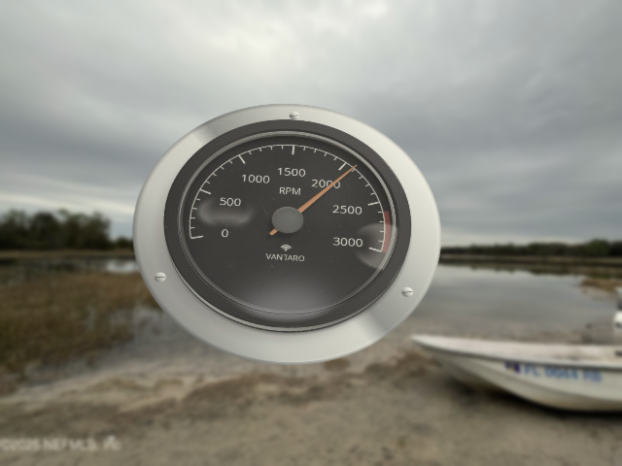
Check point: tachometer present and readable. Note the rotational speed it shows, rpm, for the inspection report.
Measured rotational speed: 2100 rpm
